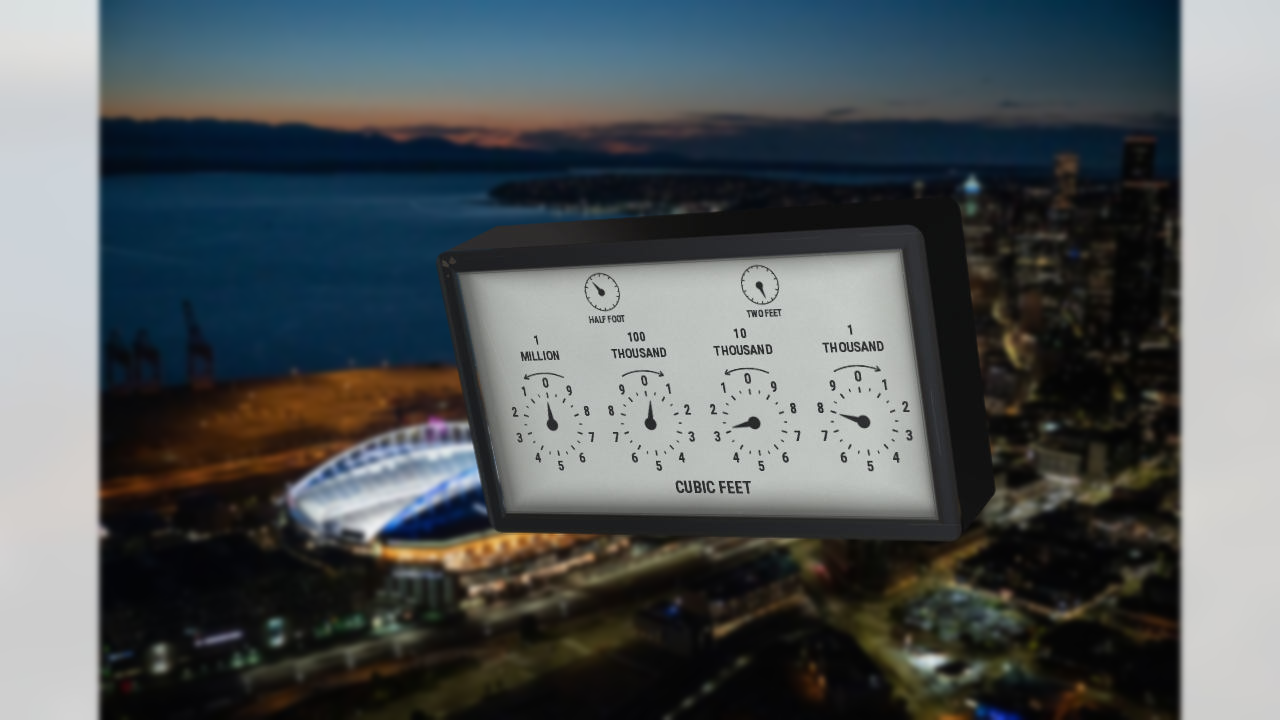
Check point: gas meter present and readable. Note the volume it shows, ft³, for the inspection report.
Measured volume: 2800 ft³
